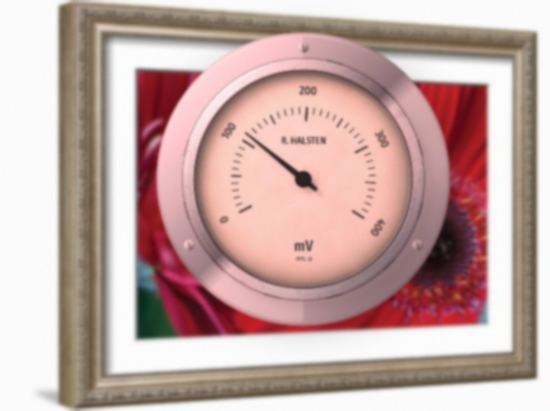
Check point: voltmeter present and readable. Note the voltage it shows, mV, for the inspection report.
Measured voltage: 110 mV
